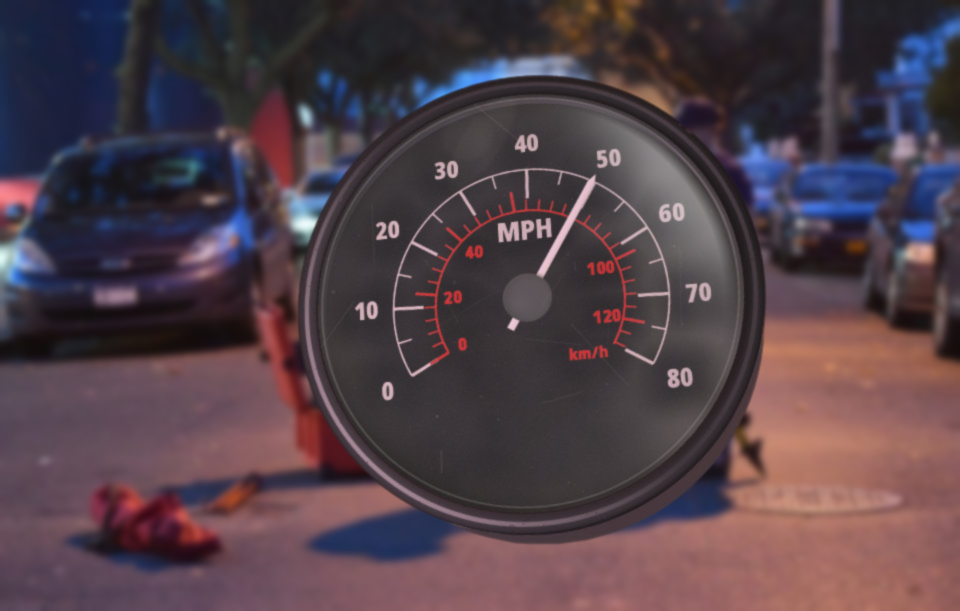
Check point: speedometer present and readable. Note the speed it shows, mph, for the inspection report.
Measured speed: 50 mph
